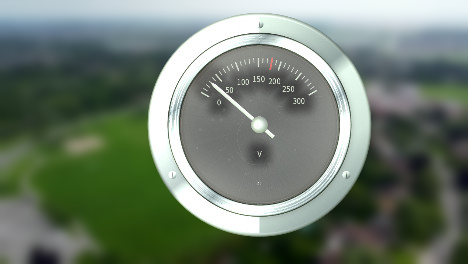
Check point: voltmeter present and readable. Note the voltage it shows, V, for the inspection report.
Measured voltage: 30 V
